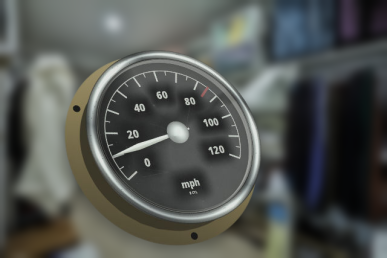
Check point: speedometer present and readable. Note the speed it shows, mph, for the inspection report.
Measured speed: 10 mph
